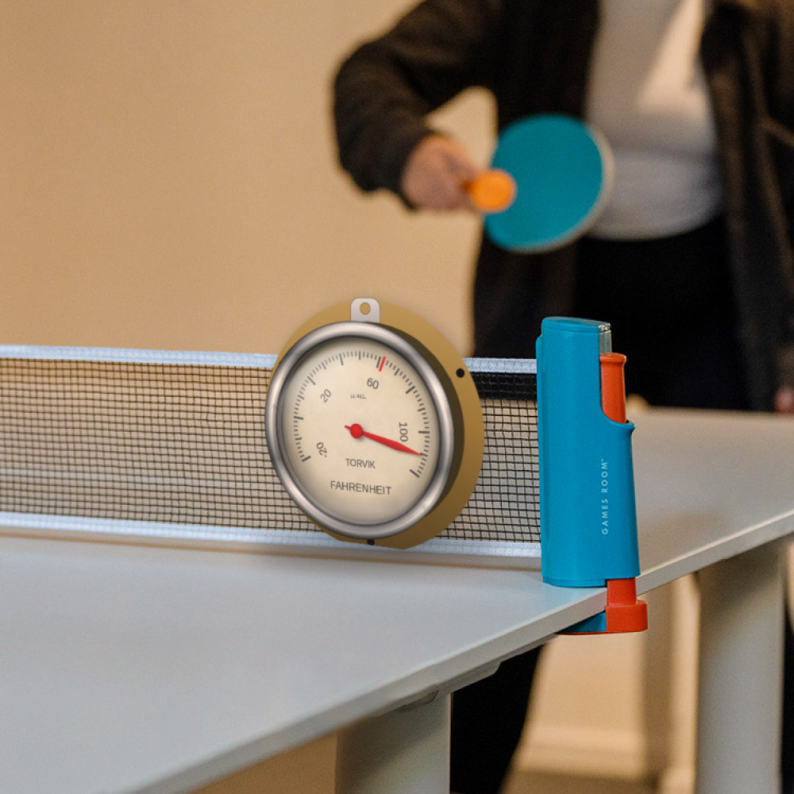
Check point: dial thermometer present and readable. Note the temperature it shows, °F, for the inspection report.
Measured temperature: 110 °F
